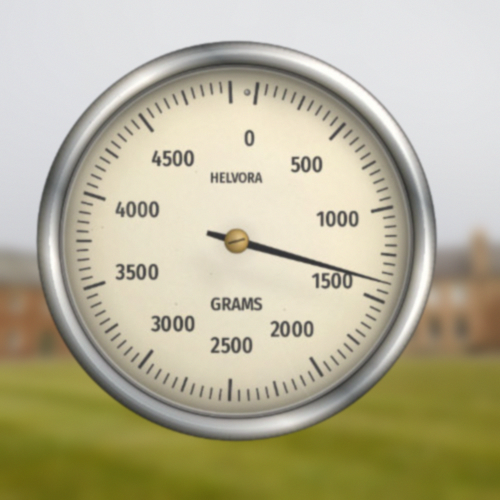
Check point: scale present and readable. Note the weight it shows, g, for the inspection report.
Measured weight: 1400 g
